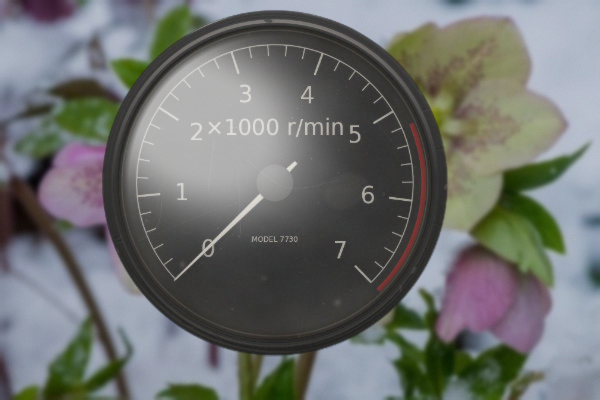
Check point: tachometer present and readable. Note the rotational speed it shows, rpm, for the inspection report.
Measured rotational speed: 0 rpm
